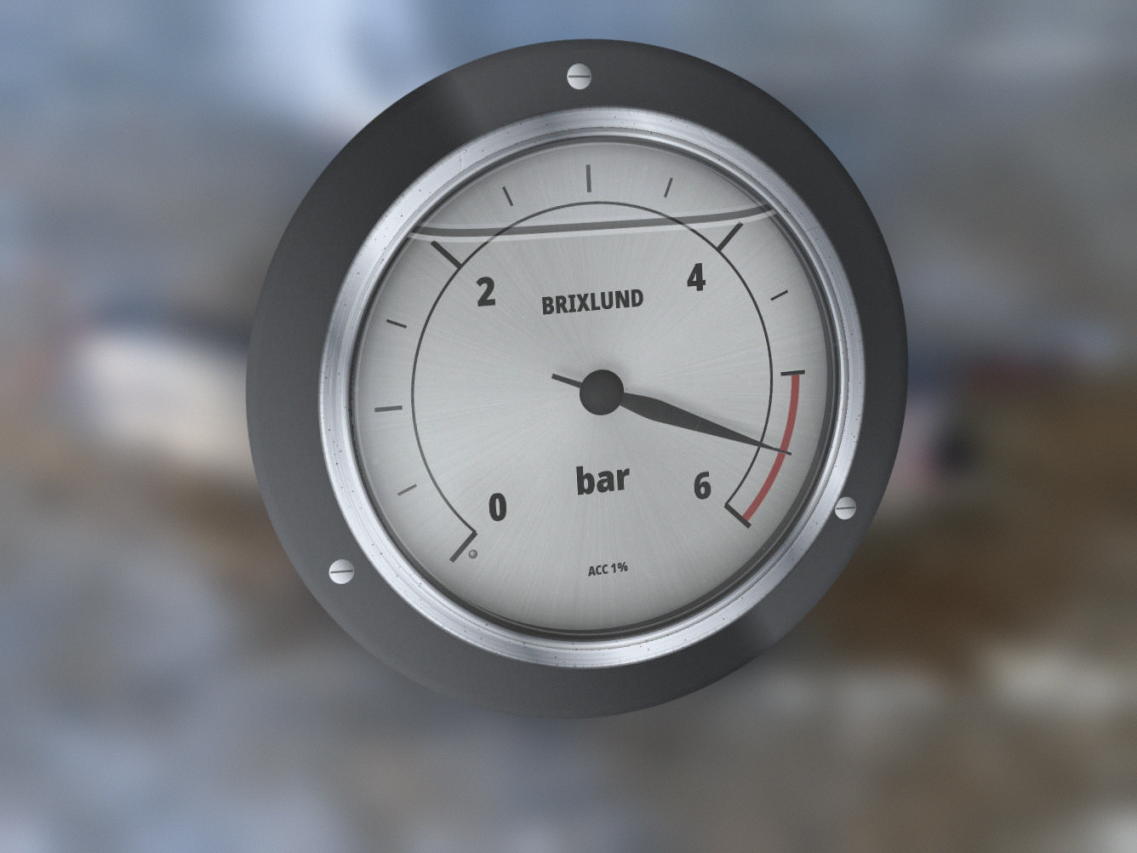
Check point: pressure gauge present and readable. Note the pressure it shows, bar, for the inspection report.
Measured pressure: 5.5 bar
